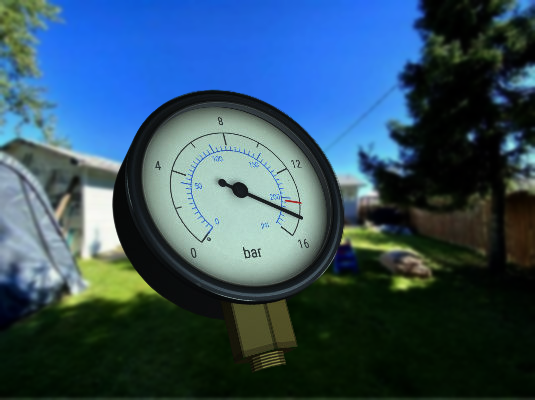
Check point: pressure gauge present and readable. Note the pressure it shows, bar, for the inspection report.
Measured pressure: 15 bar
